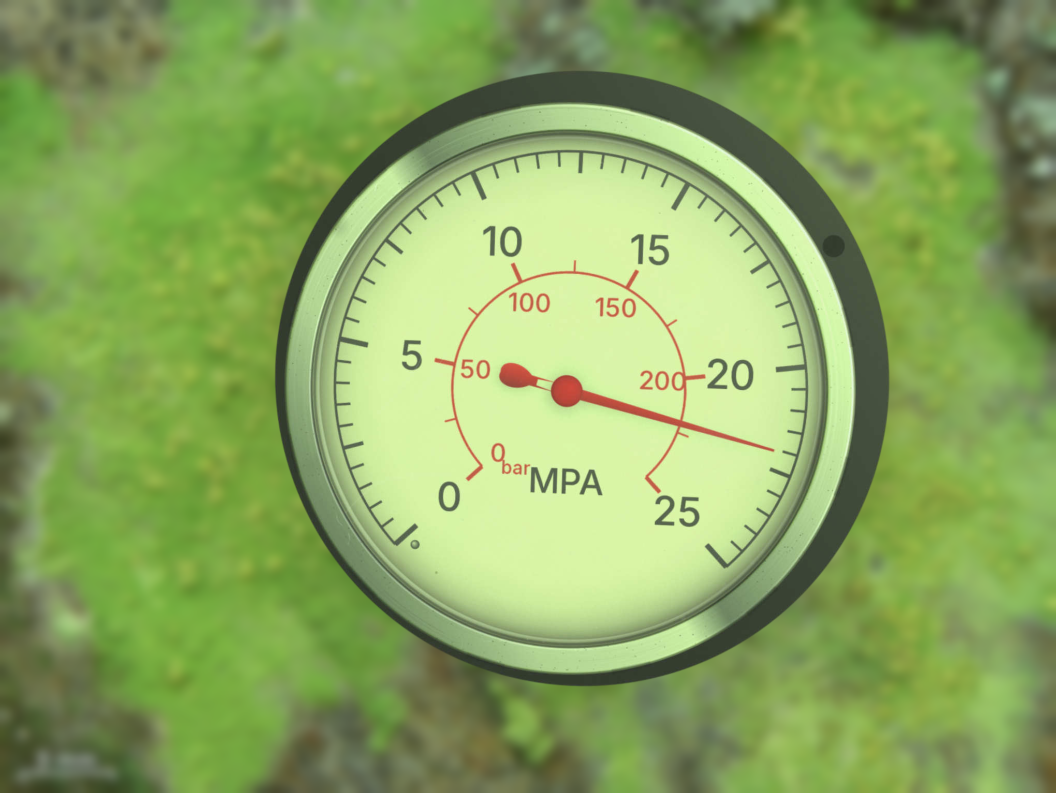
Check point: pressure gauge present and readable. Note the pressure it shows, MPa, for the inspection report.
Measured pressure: 22 MPa
